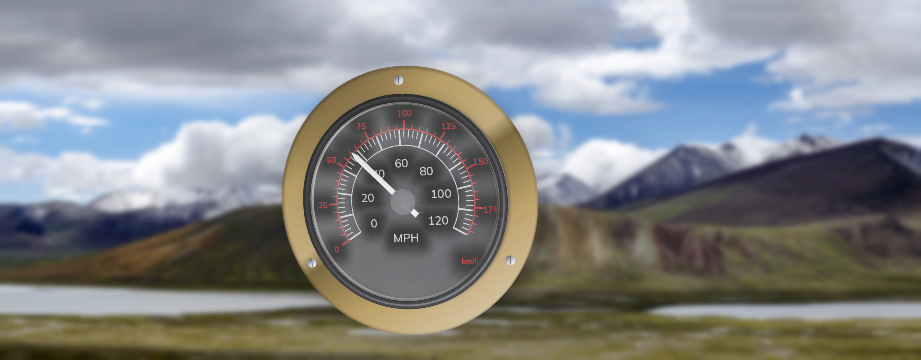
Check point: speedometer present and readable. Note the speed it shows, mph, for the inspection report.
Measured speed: 38 mph
